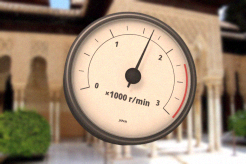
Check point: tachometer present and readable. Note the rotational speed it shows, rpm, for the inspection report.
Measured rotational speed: 1625 rpm
